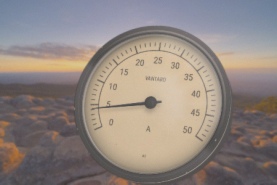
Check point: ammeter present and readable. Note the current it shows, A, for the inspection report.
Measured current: 4 A
